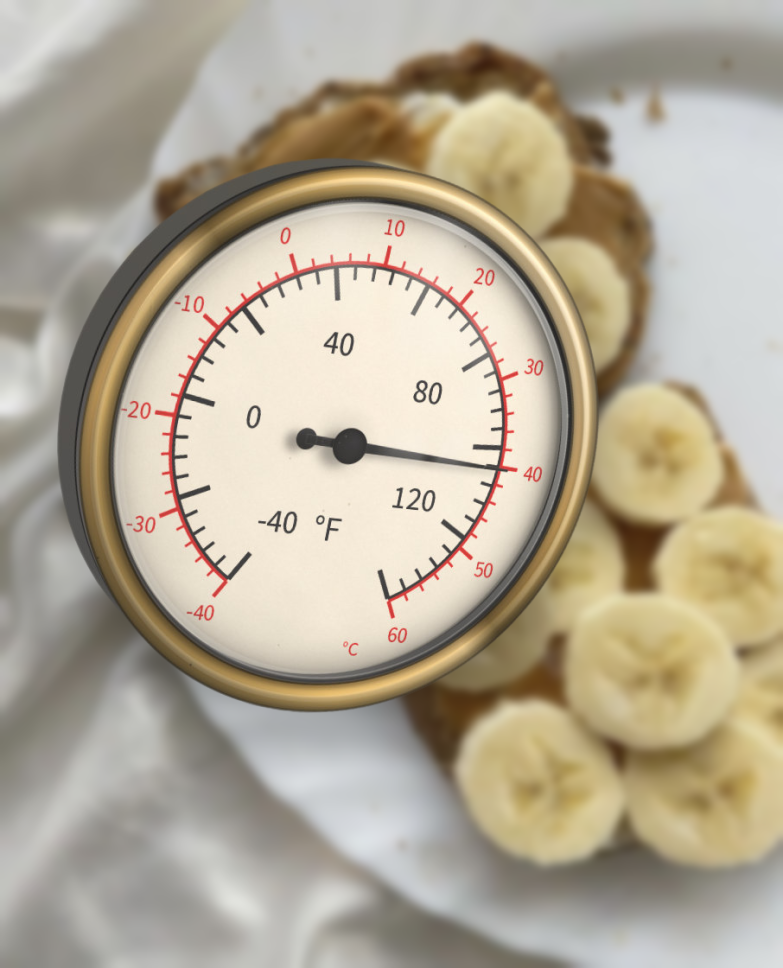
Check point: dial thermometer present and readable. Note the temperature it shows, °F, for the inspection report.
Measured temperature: 104 °F
